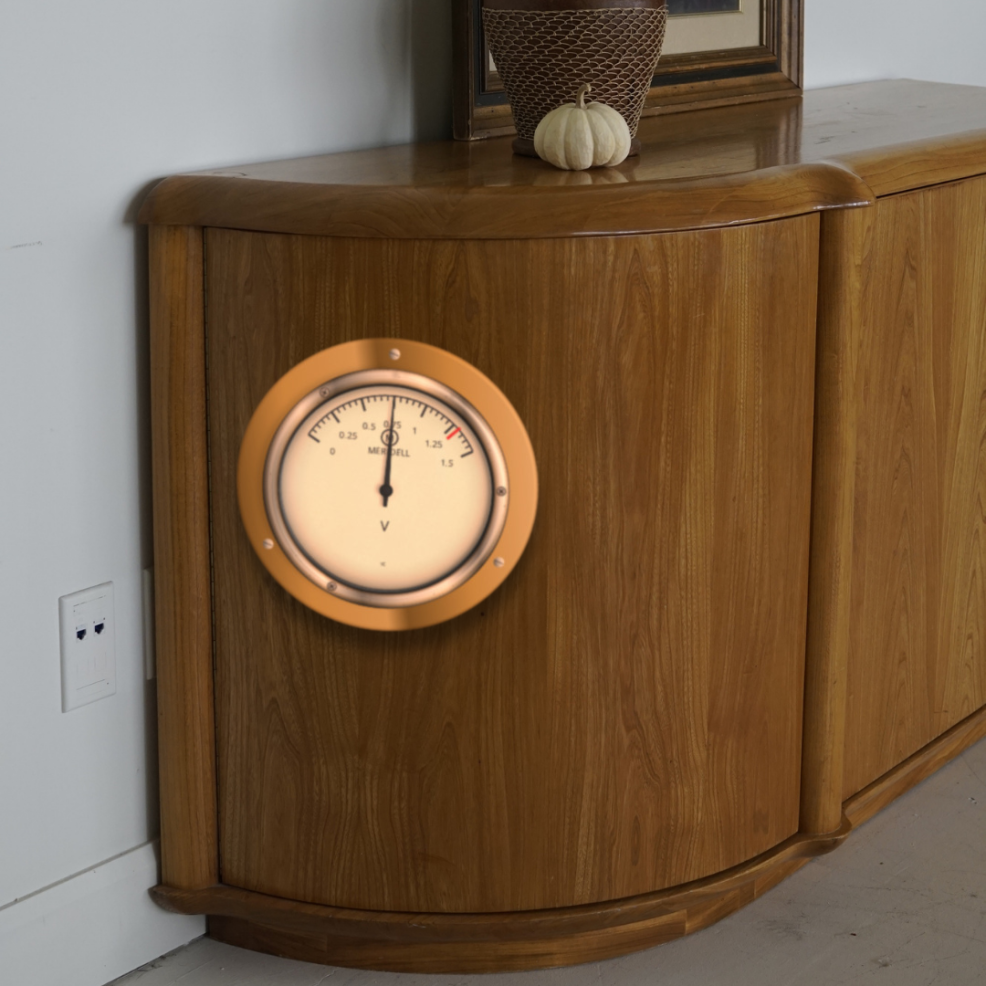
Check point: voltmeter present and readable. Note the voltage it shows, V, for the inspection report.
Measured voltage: 0.75 V
